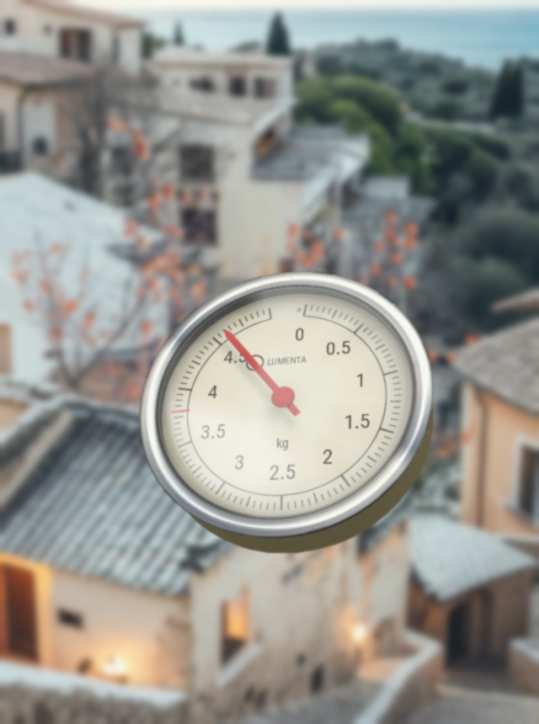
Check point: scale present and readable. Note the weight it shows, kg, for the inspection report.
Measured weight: 4.6 kg
